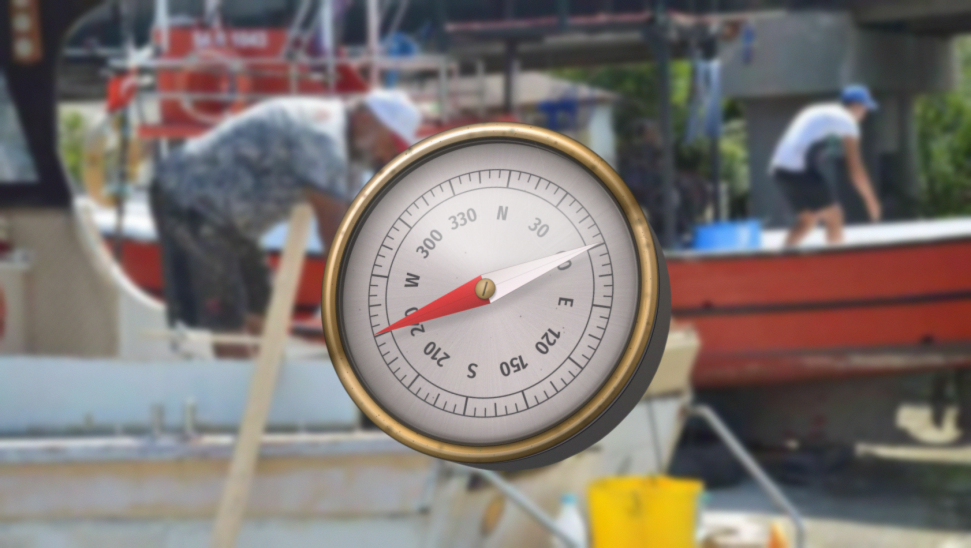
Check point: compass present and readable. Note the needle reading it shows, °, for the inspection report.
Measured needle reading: 240 °
